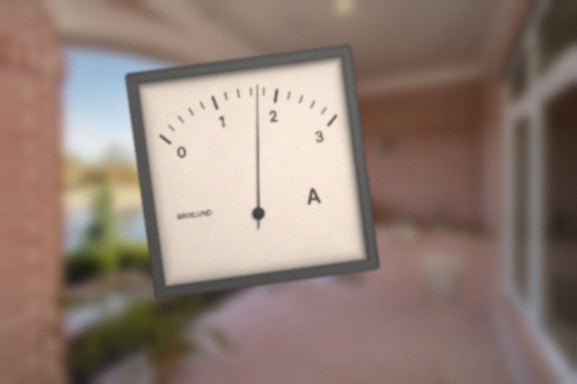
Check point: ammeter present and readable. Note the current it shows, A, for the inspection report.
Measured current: 1.7 A
